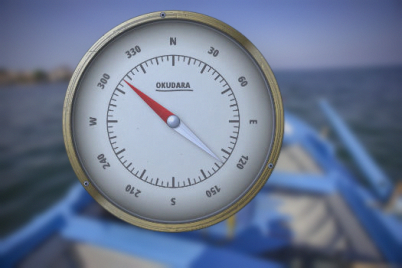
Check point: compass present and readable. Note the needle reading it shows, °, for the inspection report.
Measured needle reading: 310 °
